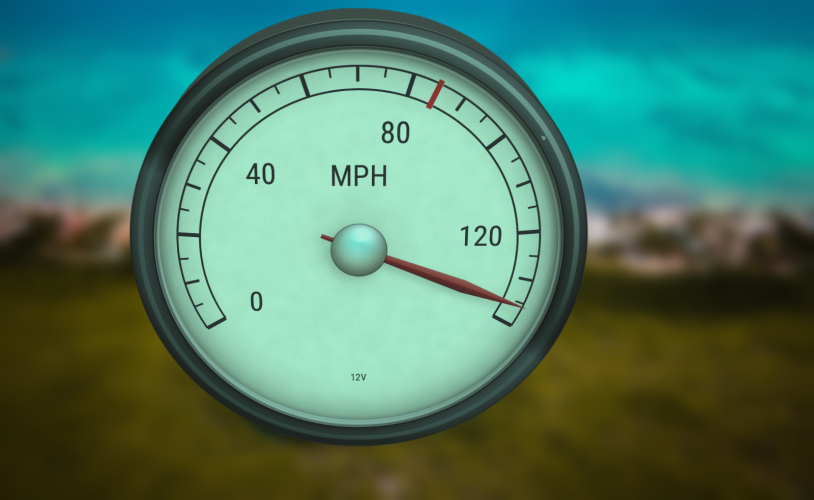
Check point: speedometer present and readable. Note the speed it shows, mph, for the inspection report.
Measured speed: 135 mph
